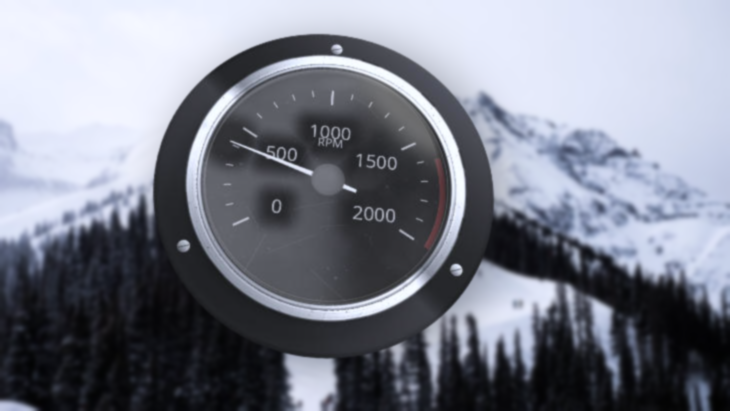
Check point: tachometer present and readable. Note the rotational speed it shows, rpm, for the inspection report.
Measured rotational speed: 400 rpm
